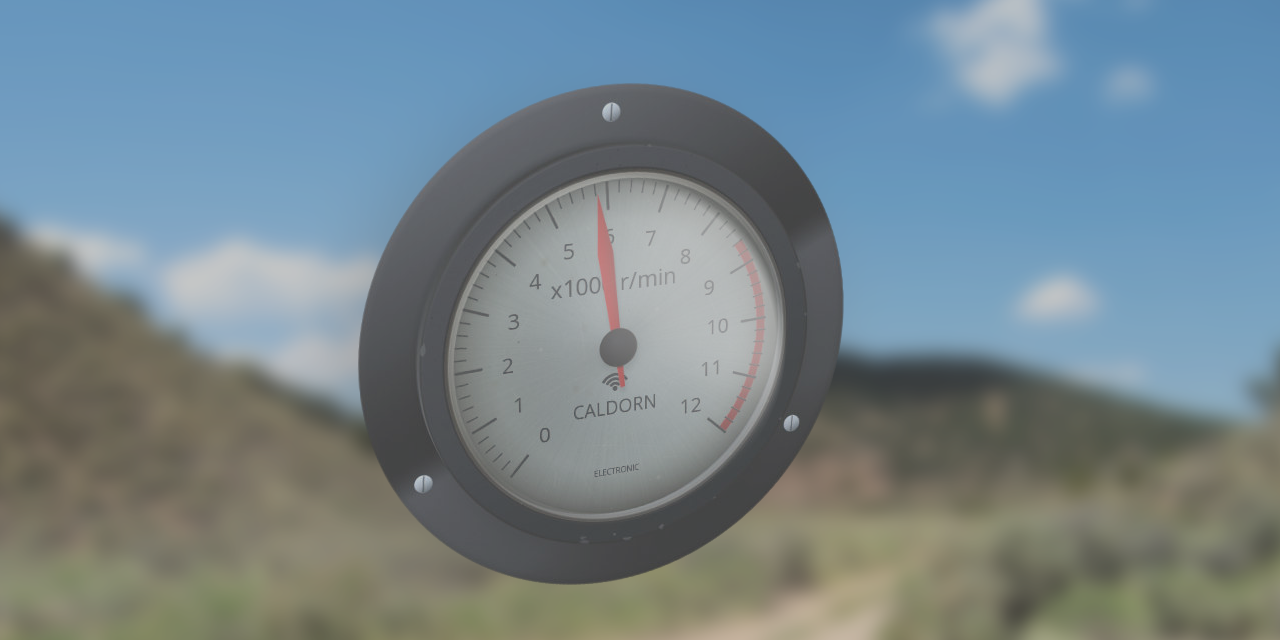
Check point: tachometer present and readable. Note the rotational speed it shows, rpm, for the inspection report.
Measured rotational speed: 5800 rpm
